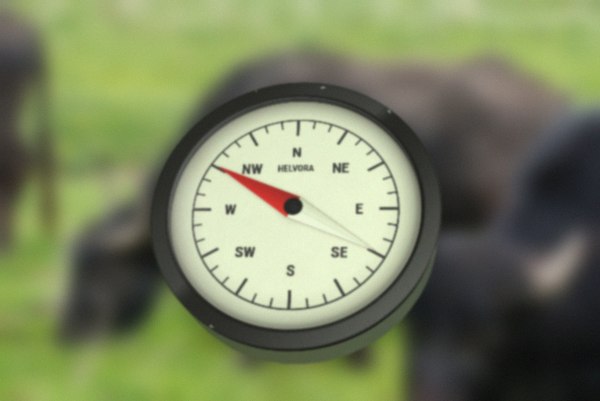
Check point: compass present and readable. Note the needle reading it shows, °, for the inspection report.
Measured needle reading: 300 °
